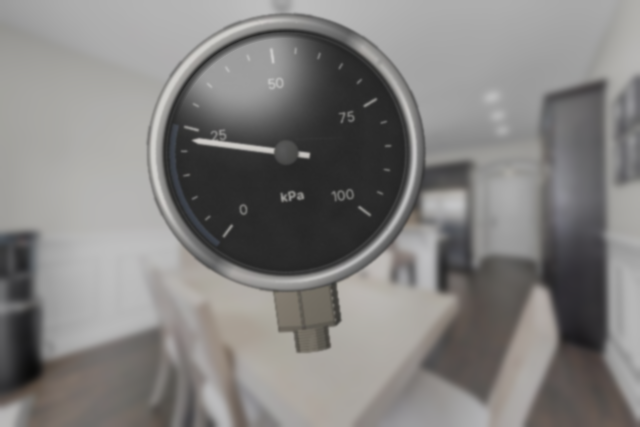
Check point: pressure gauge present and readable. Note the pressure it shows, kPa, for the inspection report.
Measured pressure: 22.5 kPa
